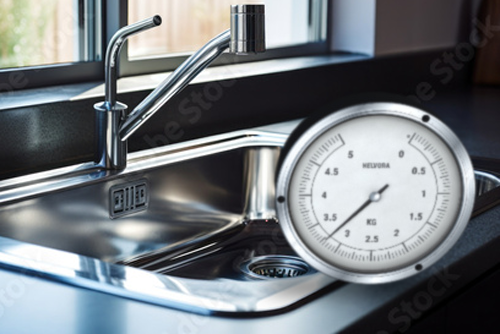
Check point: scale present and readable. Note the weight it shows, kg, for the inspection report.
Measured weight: 3.25 kg
